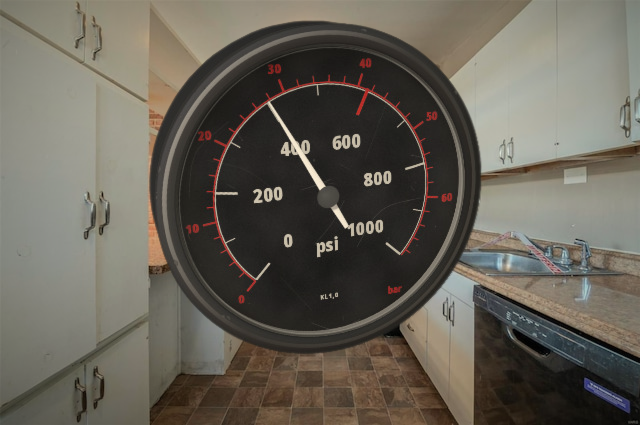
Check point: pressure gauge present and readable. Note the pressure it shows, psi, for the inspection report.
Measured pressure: 400 psi
